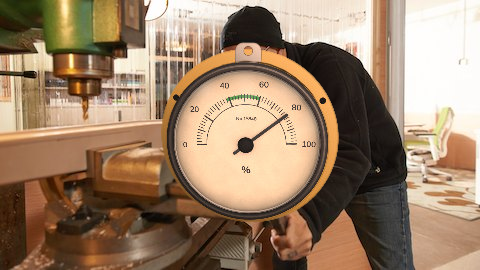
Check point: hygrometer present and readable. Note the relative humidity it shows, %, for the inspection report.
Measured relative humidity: 80 %
